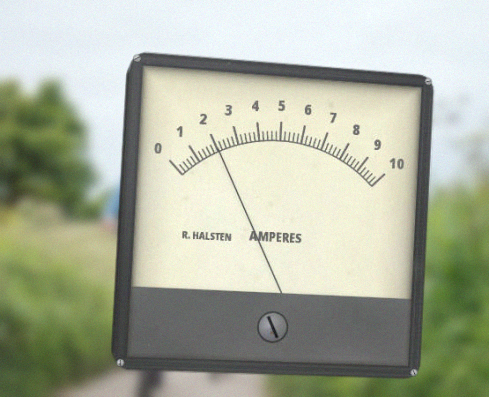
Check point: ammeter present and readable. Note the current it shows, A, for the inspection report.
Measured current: 2 A
